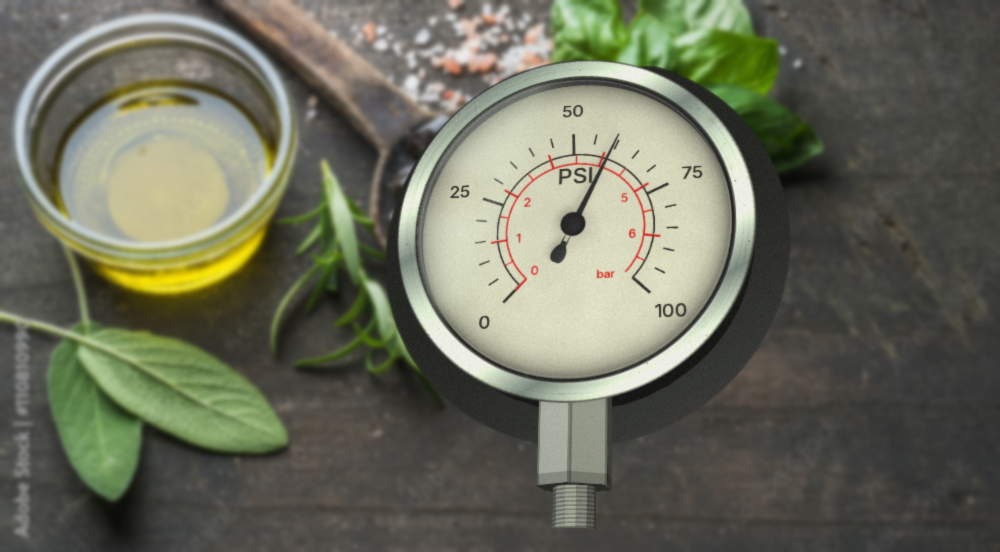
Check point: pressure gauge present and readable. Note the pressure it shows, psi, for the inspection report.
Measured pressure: 60 psi
